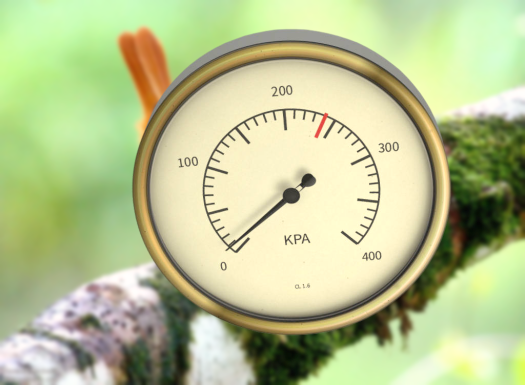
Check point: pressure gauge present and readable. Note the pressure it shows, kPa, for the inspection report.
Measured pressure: 10 kPa
